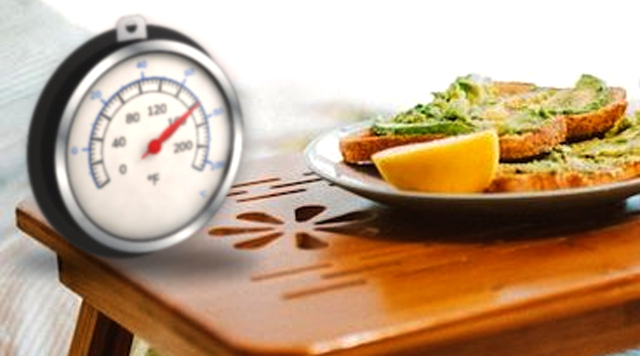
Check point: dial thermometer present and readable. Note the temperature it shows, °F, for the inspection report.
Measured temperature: 160 °F
